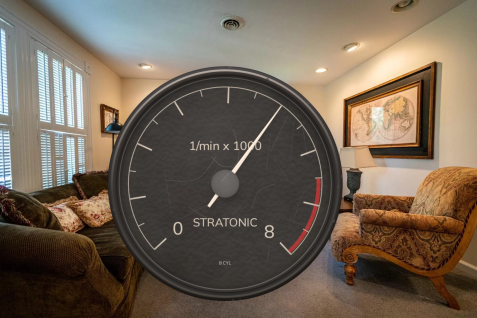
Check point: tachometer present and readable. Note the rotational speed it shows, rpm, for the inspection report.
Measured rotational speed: 5000 rpm
